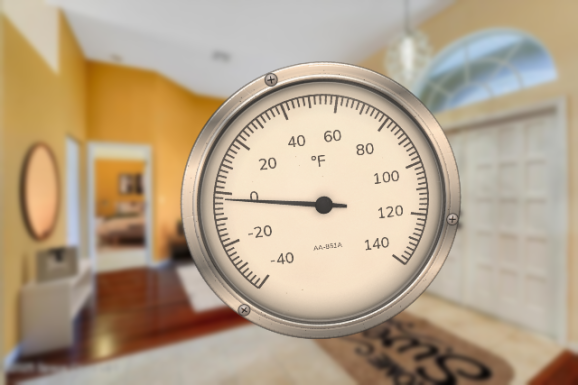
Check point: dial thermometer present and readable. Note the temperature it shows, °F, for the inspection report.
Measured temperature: -2 °F
